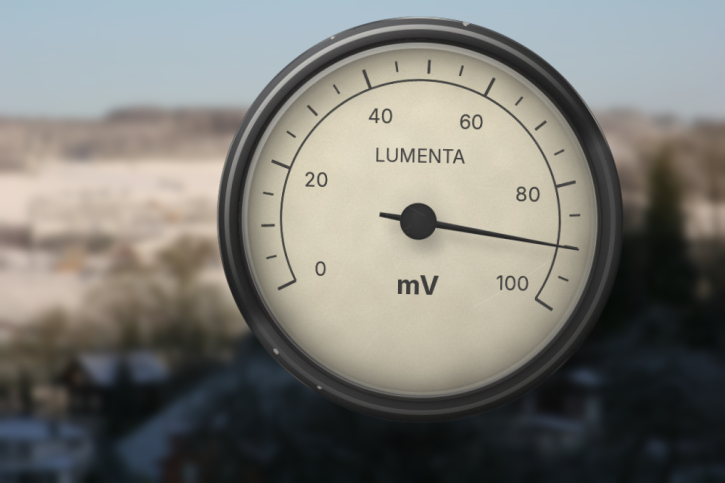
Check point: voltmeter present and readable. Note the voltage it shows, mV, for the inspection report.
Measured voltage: 90 mV
